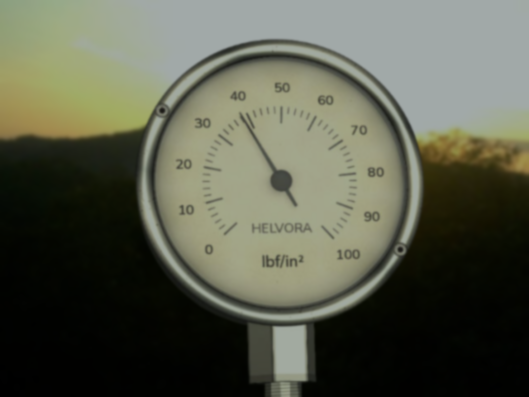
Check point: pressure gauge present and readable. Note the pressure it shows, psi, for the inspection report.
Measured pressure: 38 psi
